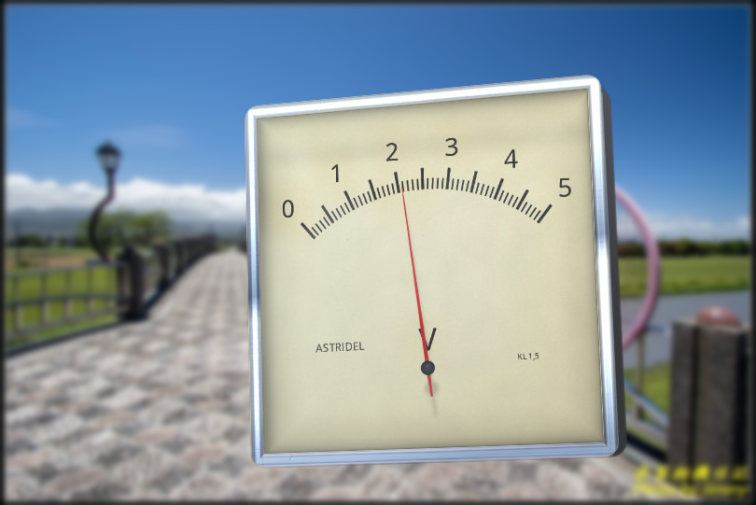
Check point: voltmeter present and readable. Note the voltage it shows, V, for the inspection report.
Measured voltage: 2.1 V
